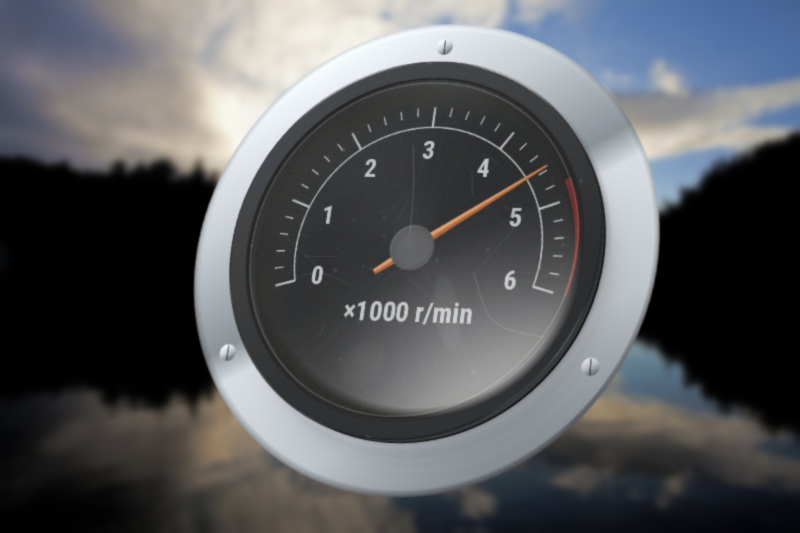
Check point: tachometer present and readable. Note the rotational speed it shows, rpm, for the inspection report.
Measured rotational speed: 4600 rpm
